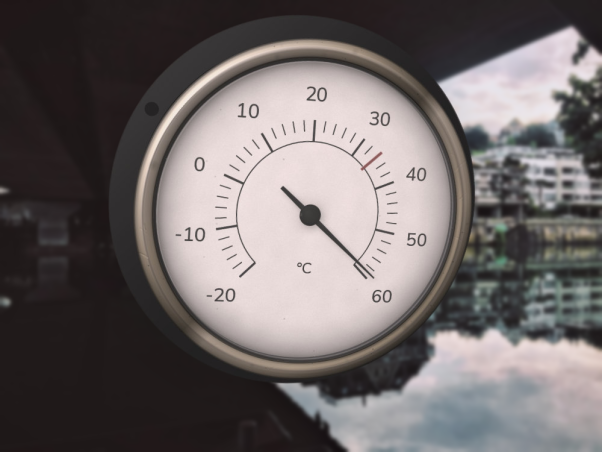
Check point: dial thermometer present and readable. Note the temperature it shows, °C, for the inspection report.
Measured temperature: 59 °C
